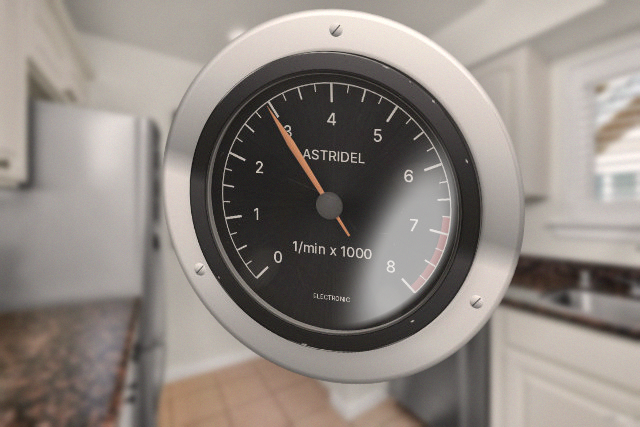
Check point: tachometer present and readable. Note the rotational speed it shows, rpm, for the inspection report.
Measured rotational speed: 3000 rpm
